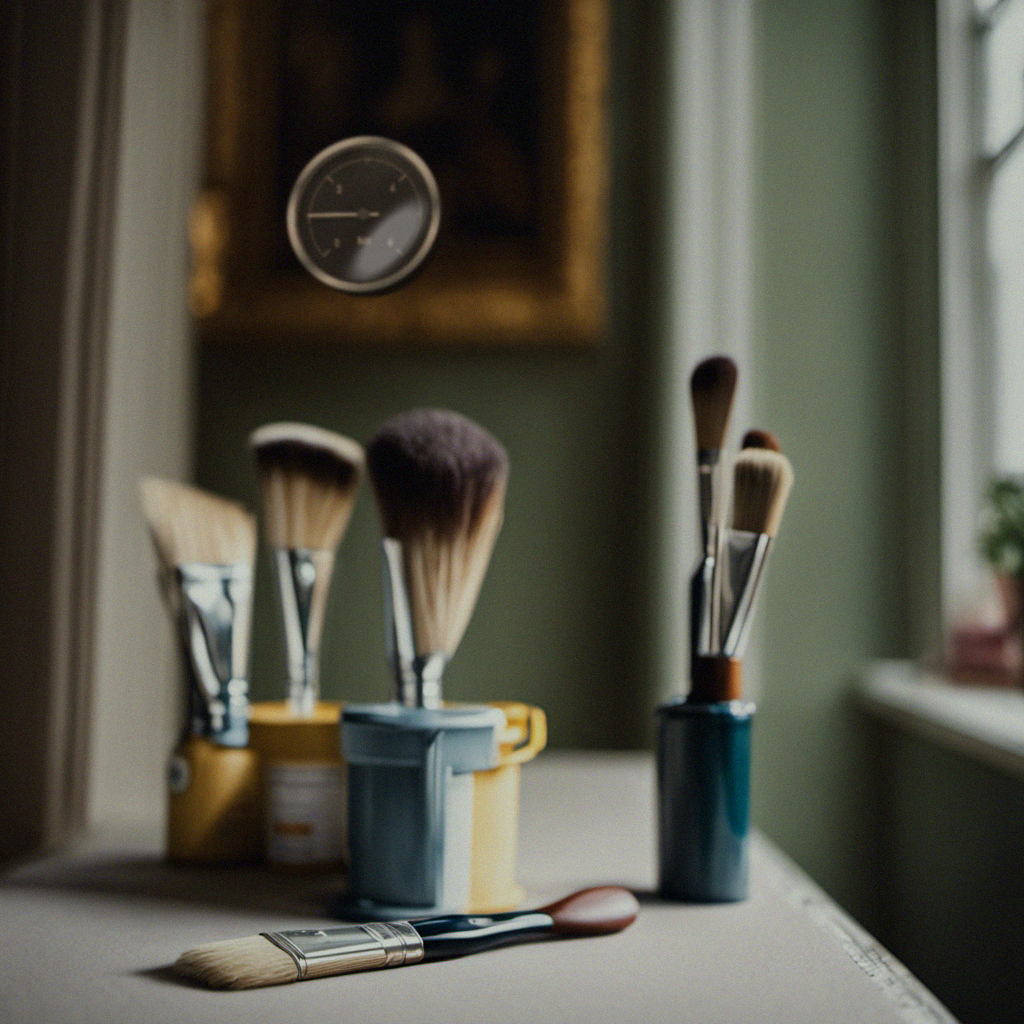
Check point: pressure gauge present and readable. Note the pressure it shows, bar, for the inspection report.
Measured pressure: 1 bar
